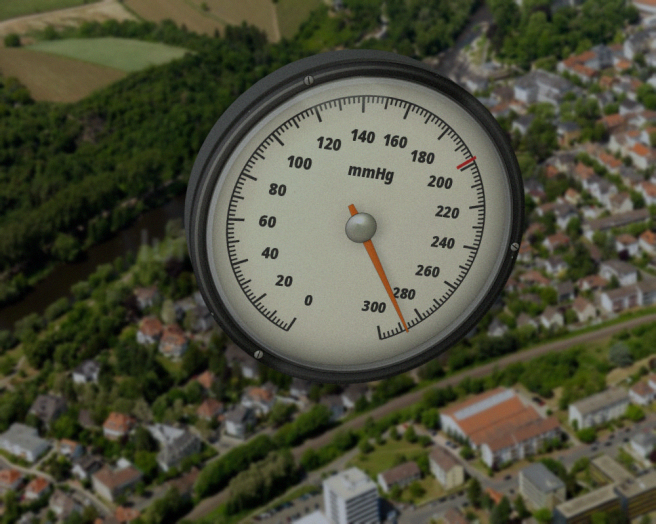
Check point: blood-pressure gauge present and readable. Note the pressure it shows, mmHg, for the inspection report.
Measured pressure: 288 mmHg
